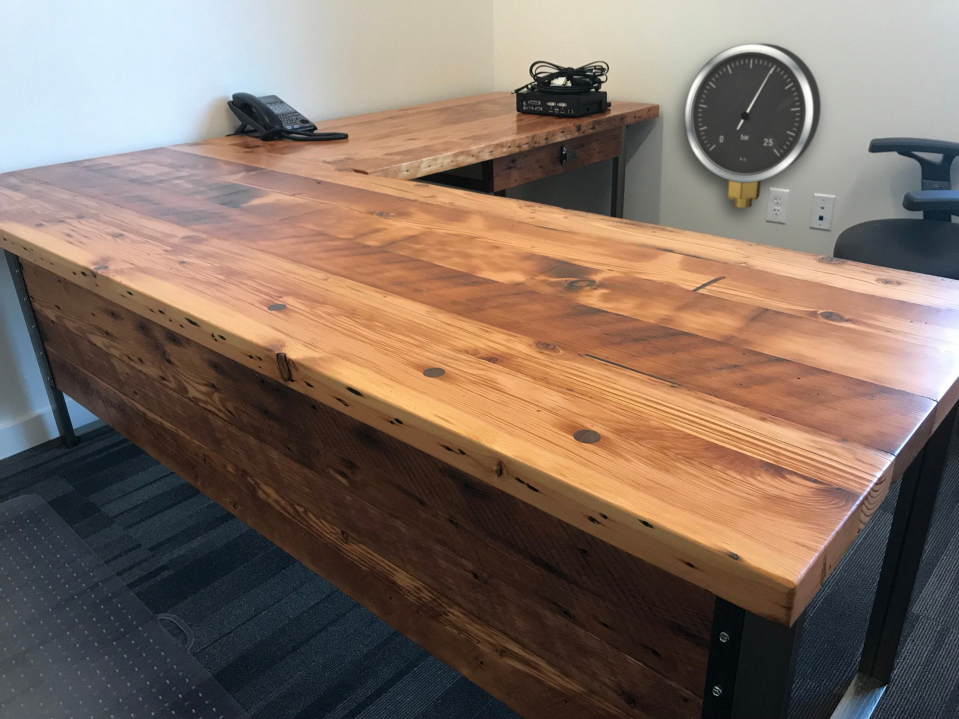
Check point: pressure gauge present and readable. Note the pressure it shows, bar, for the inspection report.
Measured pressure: 15 bar
